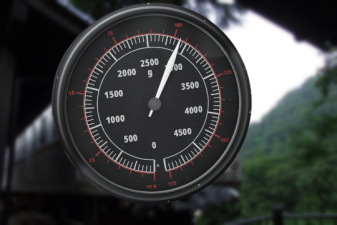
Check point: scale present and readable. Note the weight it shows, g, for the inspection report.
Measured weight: 2900 g
